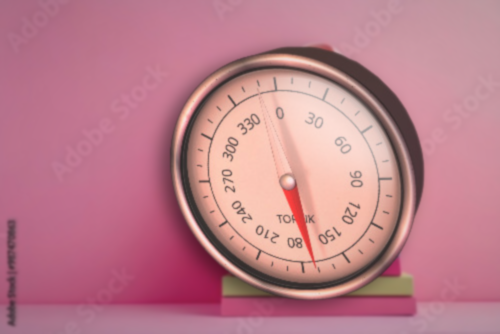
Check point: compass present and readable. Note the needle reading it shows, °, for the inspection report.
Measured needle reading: 170 °
